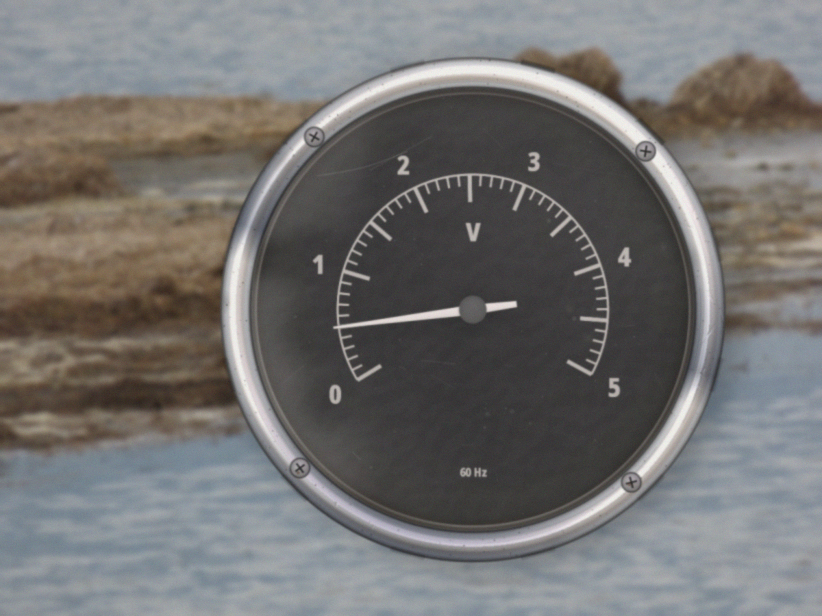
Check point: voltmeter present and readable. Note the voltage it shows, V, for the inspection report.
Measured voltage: 0.5 V
